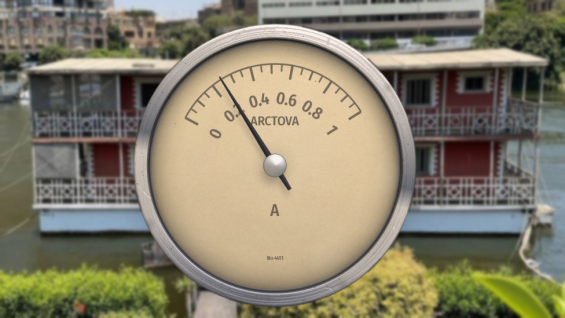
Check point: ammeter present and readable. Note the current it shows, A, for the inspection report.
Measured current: 0.25 A
